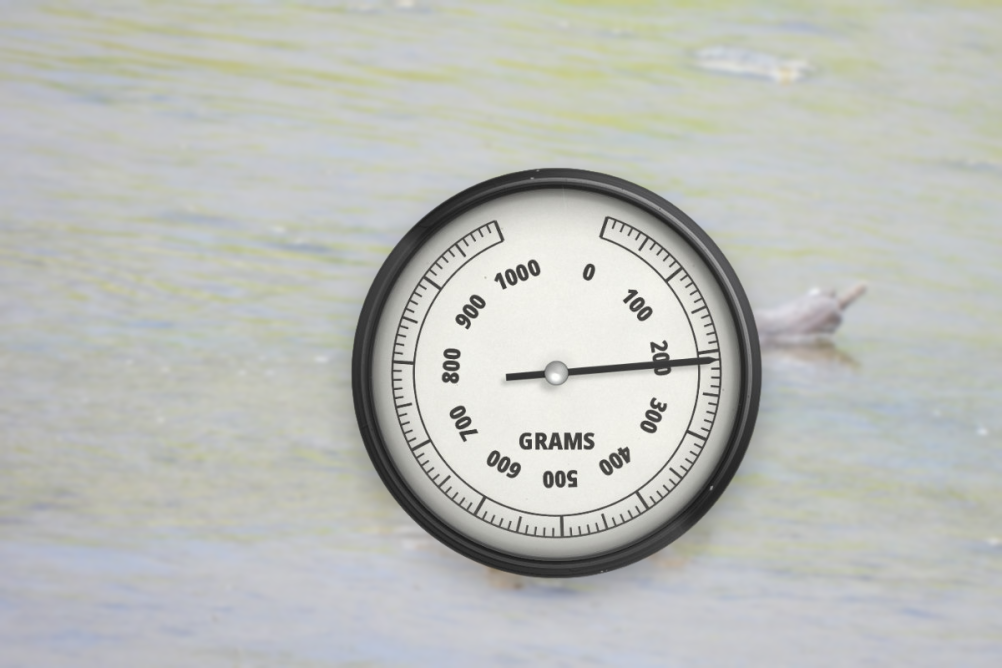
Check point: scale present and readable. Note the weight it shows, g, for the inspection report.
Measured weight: 210 g
